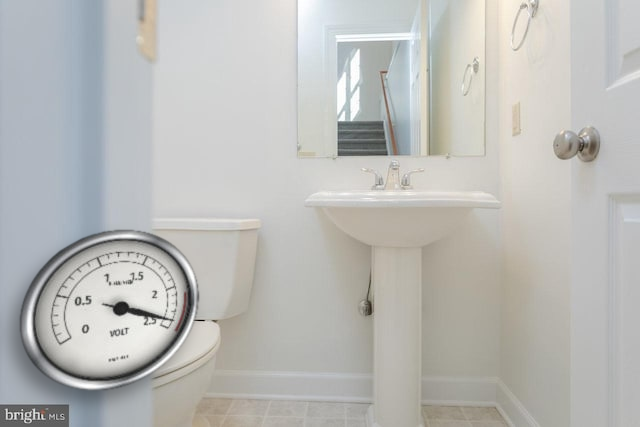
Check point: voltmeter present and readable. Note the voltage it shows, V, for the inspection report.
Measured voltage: 2.4 V
